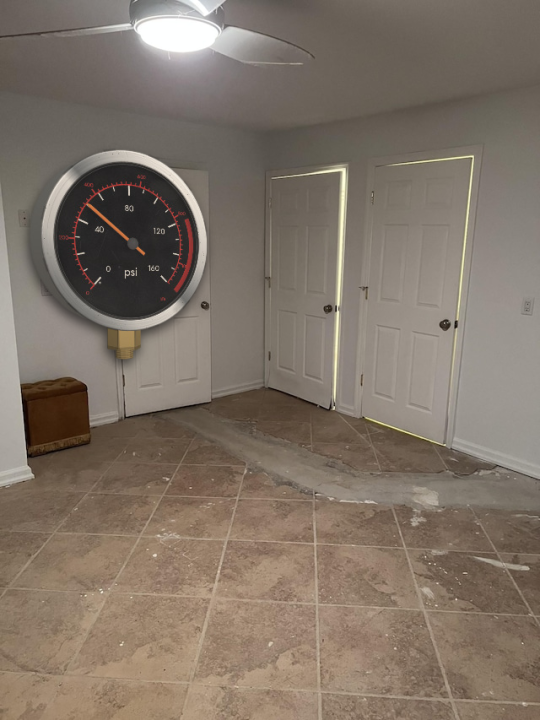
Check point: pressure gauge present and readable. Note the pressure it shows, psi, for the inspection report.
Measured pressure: 50 psi
